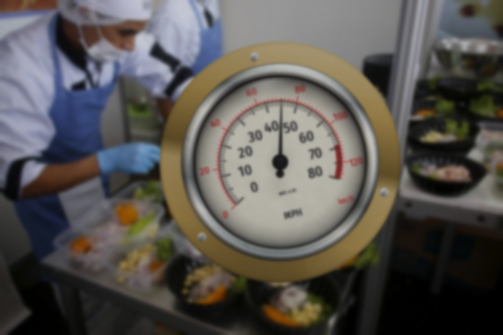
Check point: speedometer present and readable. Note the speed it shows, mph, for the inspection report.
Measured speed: 45 mph
